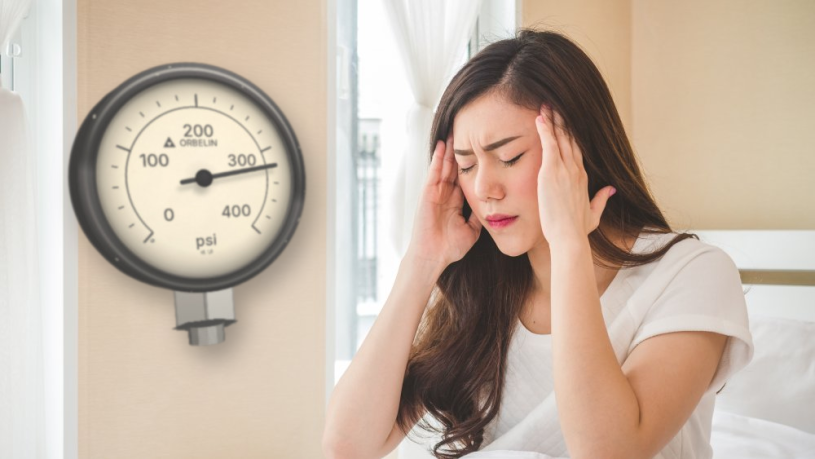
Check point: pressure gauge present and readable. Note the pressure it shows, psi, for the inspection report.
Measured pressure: 320 psi
